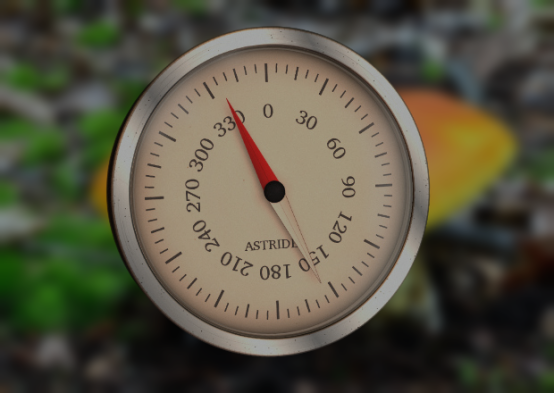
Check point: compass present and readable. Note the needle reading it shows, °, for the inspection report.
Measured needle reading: 335 °
